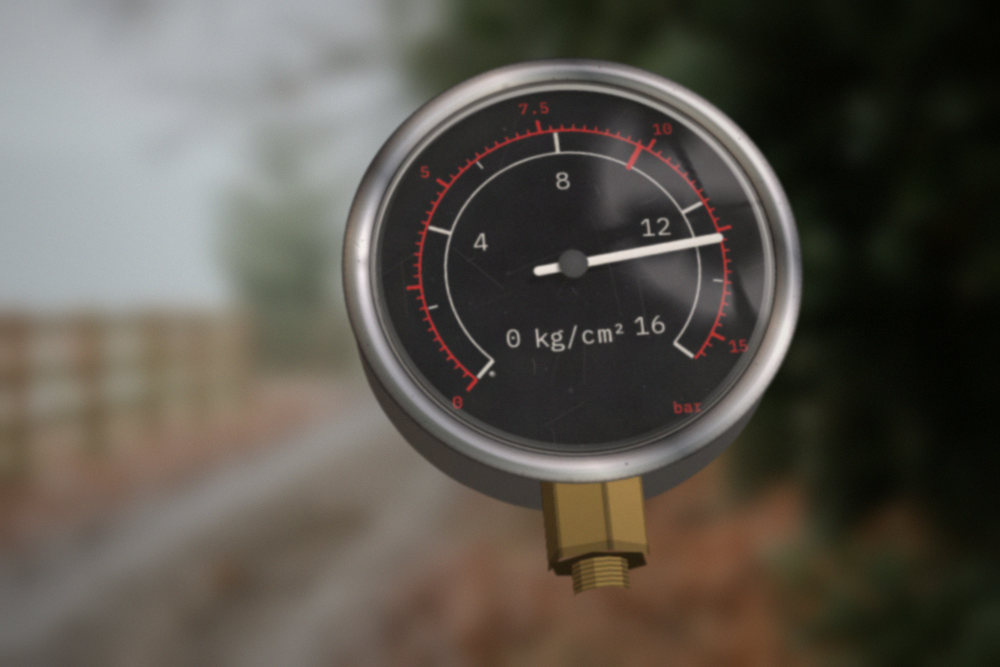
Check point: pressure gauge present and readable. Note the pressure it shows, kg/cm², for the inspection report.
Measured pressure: 13 kg/cm²
